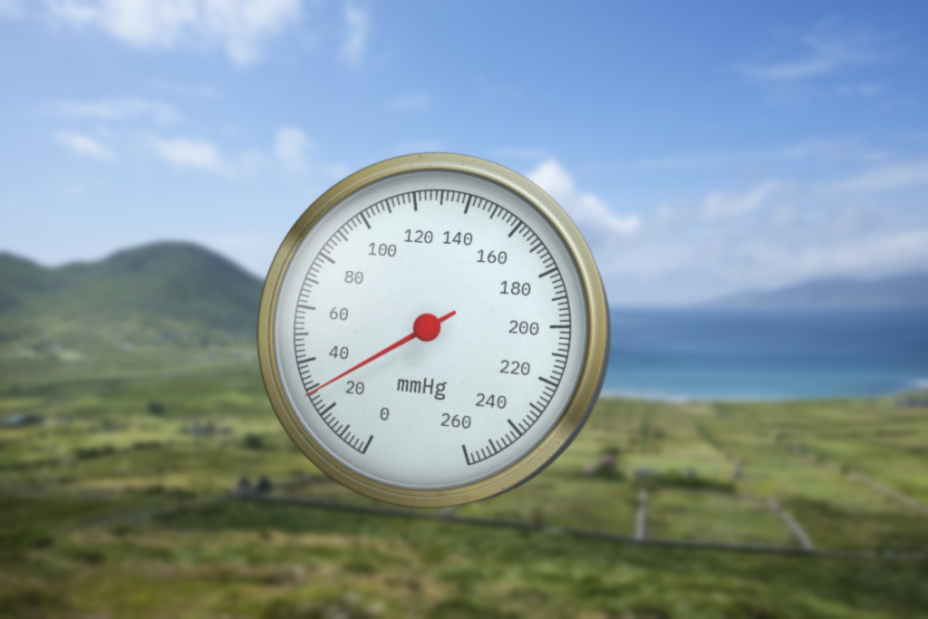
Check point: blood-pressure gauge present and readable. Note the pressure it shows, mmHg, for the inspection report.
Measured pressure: 28 mmHg
